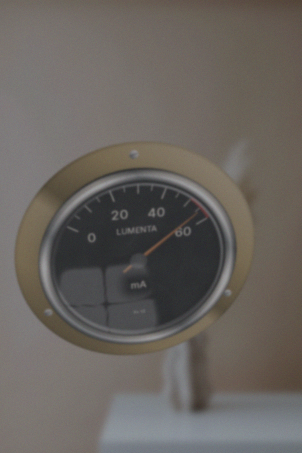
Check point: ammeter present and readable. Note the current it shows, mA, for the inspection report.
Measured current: 55 mA
